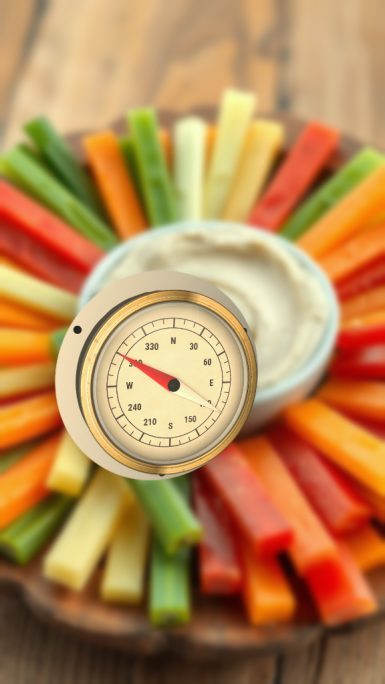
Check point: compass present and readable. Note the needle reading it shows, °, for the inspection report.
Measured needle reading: 300 °
